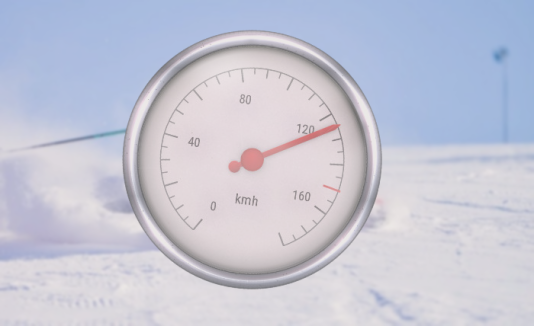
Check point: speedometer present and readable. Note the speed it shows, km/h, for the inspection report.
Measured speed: 125 km/h
